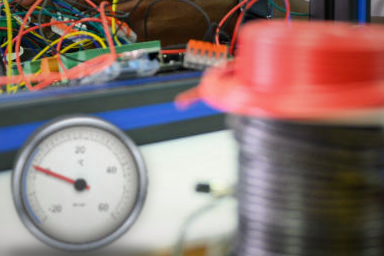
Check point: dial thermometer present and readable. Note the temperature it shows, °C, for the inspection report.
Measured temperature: 0 °C
